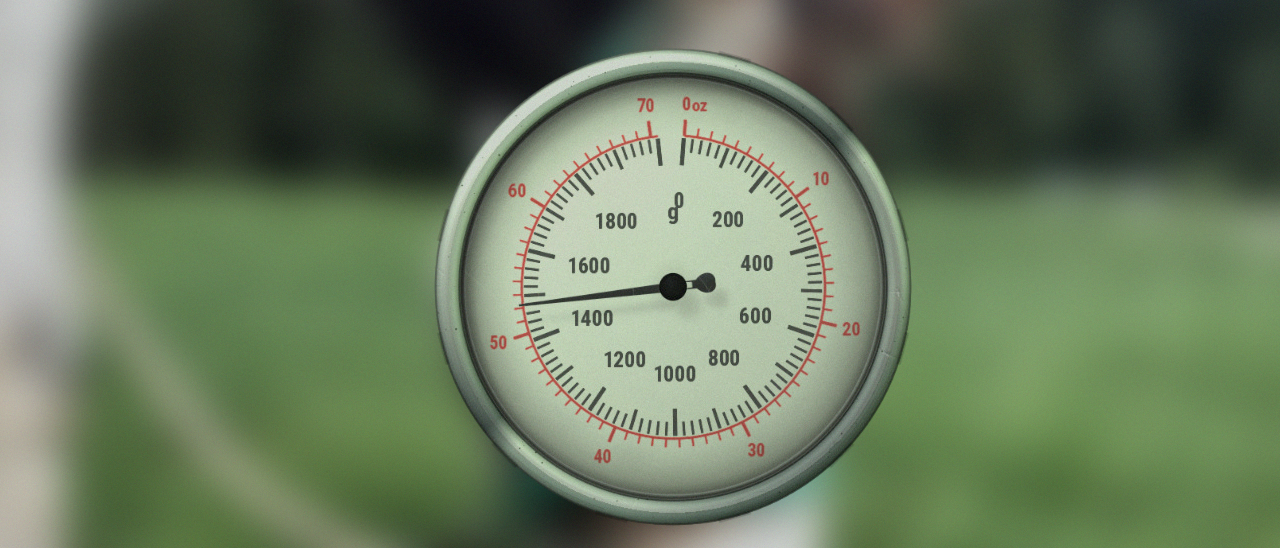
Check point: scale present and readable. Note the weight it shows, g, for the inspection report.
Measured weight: 1480 g
